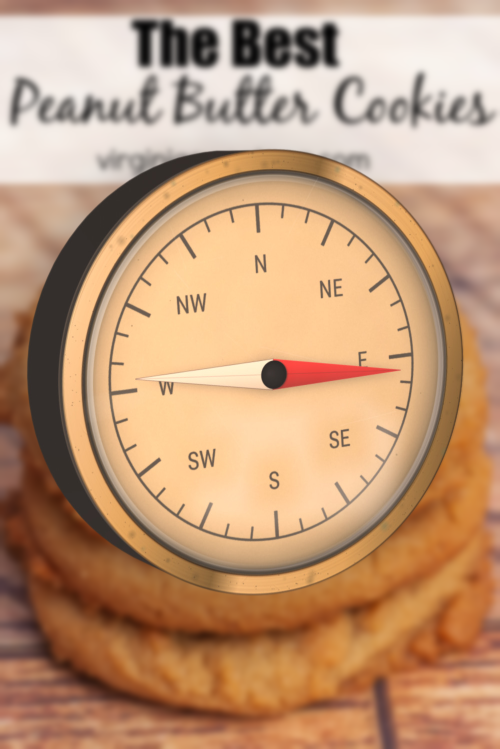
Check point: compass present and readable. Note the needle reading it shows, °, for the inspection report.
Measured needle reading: 95 °
